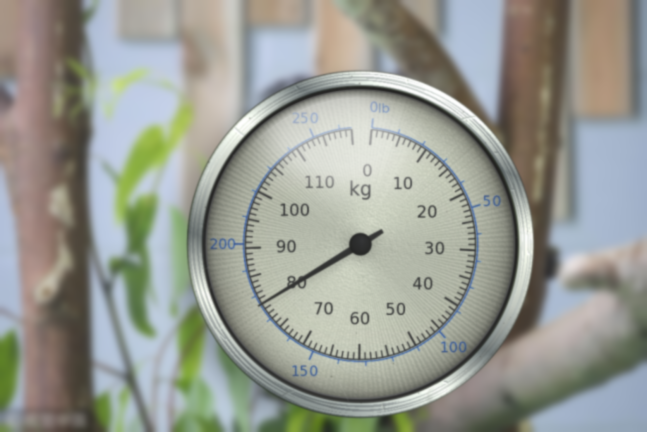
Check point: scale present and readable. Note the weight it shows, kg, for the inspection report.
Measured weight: 80 kg
